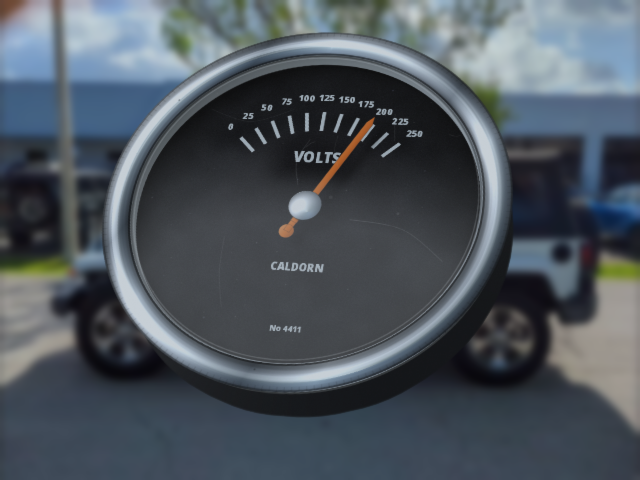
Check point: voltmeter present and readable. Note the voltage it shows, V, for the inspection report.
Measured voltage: 200 V
